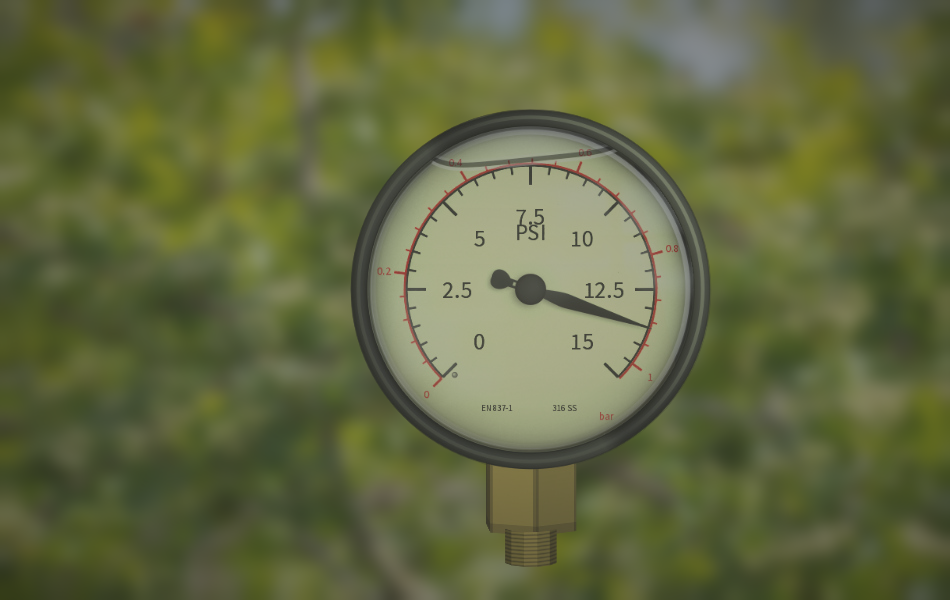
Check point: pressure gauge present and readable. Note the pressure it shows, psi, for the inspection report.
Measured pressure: 13.5 psi
